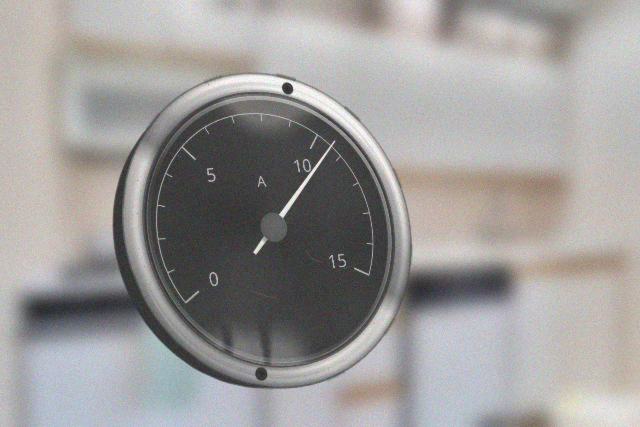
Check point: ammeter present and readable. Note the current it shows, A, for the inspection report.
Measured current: 10.5 A
